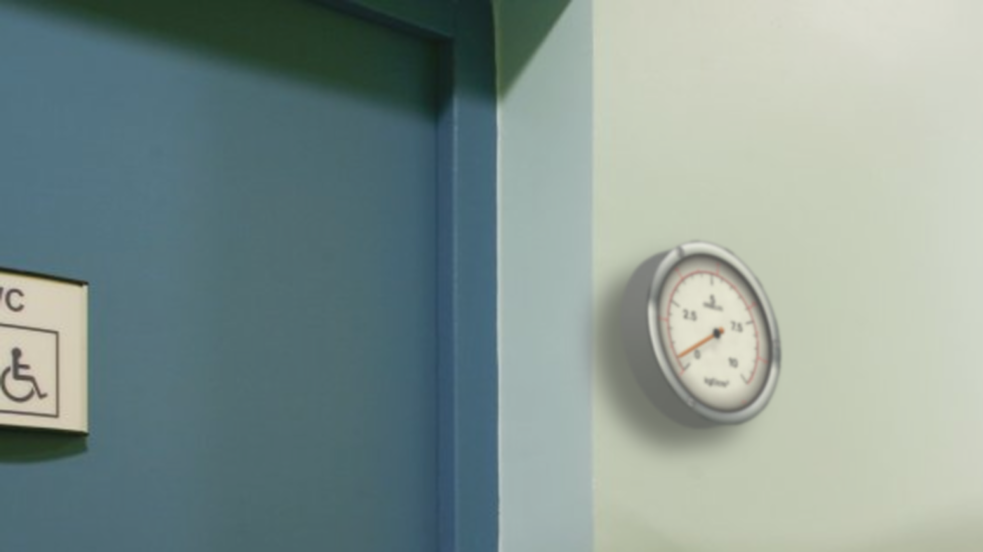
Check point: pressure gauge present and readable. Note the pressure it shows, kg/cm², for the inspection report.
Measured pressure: 0.5 kg/cm²
